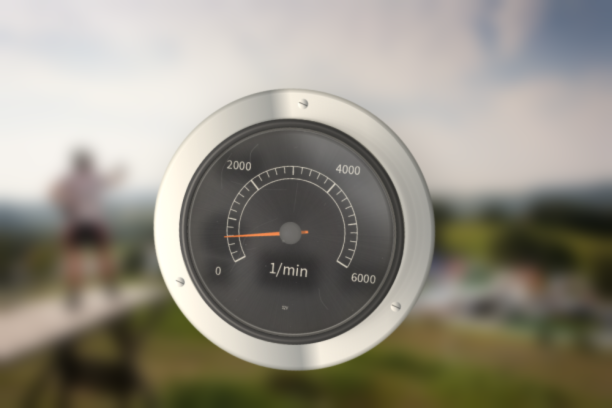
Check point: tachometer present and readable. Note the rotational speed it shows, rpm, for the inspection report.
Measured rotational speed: 600 rpm
